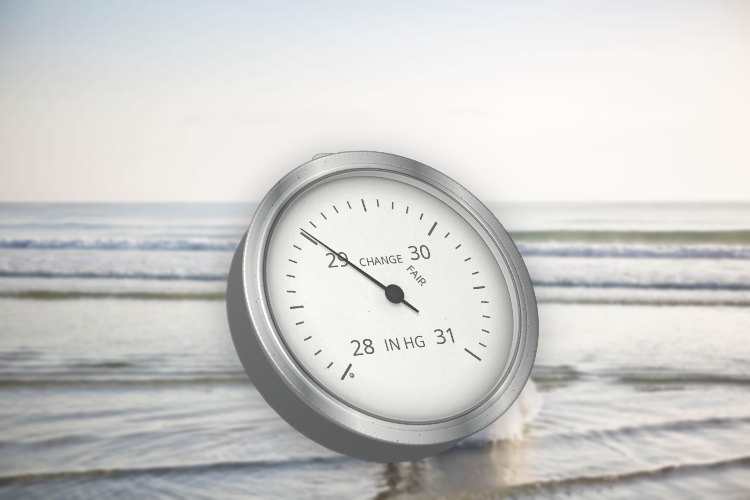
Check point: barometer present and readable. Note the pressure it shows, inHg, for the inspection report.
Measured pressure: 29 inHg
